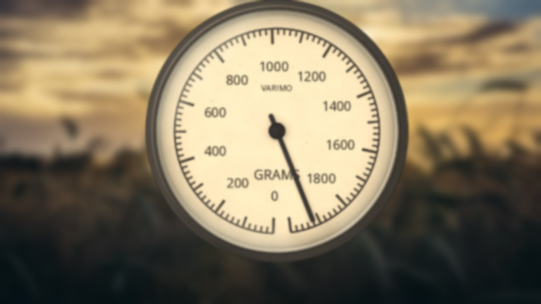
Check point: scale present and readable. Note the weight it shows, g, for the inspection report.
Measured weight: 1920 g
